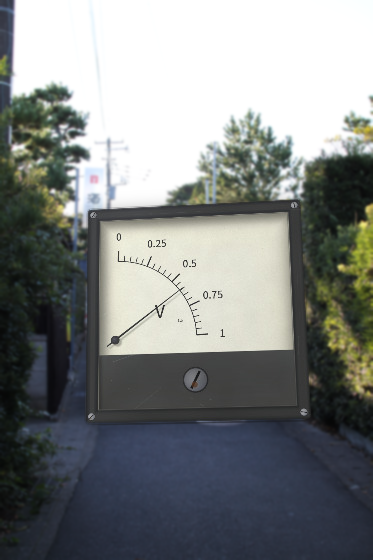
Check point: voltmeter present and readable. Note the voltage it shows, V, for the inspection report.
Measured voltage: 0.6 V
